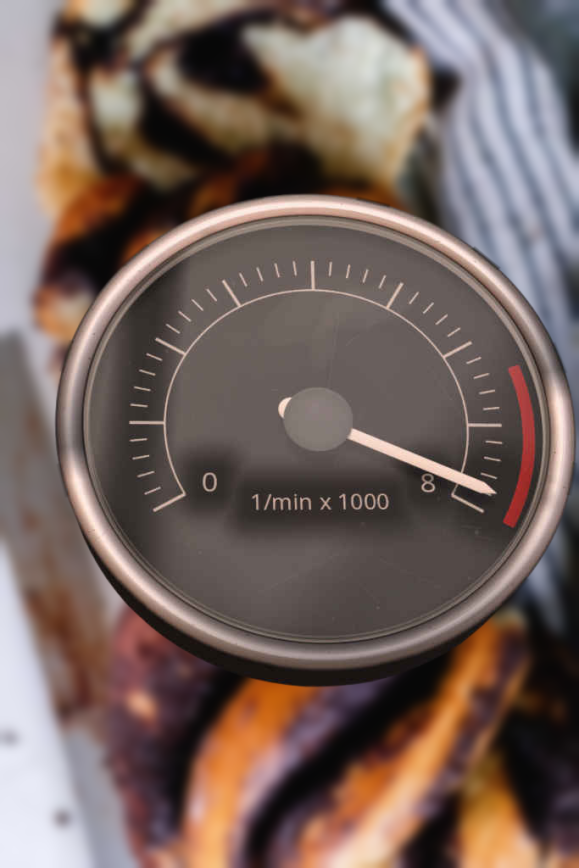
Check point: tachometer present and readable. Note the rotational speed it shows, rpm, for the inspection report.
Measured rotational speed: 7800 rpm
